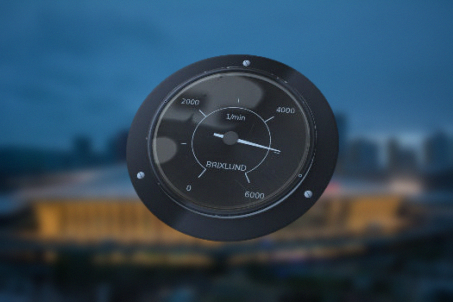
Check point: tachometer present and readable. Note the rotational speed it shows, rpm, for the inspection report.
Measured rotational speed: 5000 rpm
